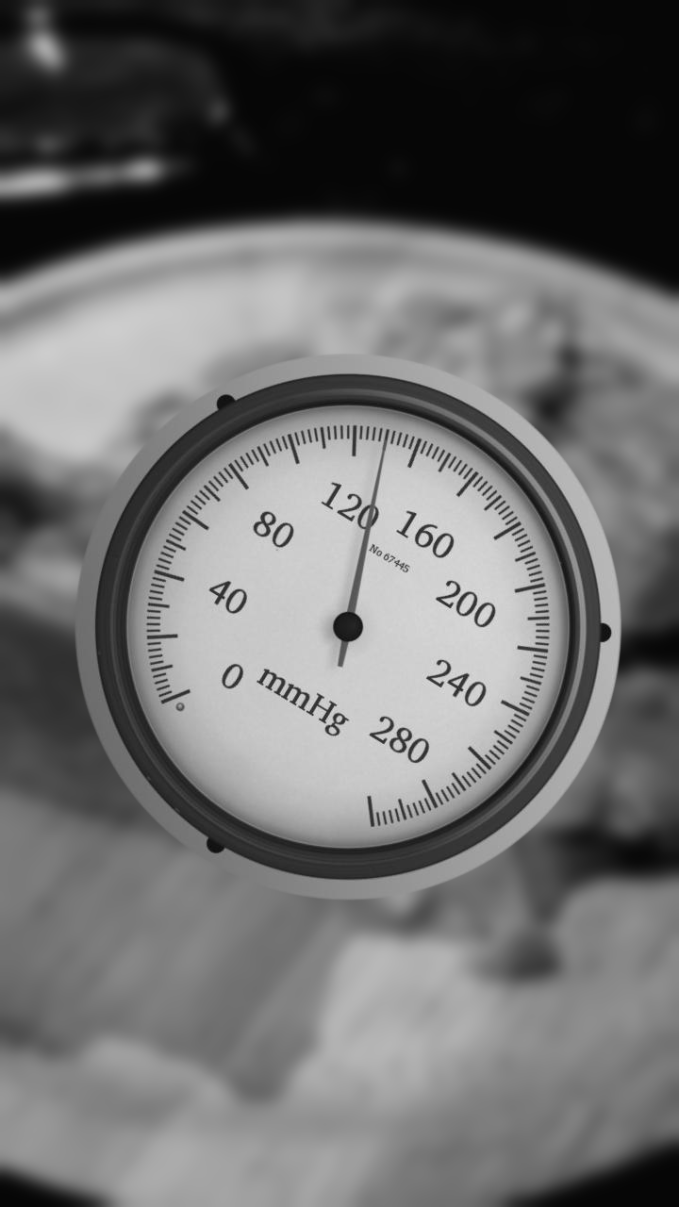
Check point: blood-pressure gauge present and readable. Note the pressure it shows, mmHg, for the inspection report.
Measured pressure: 130 mmHg
